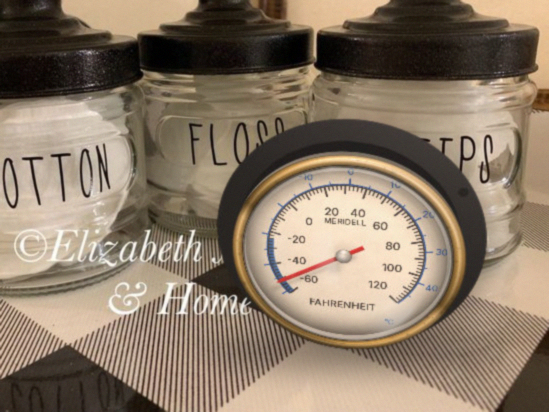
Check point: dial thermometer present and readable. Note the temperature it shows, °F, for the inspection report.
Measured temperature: -50 °F
